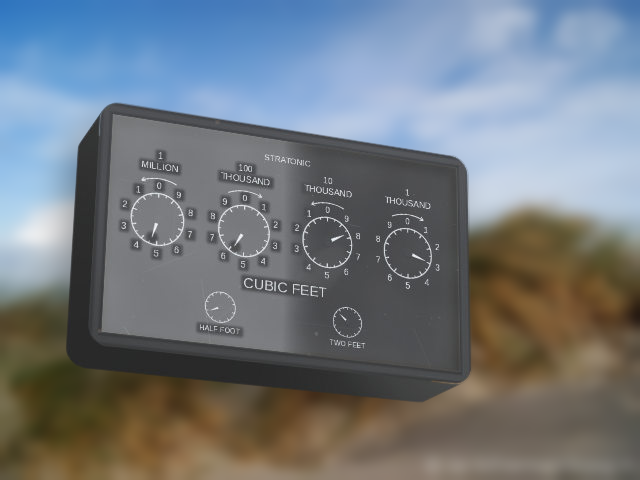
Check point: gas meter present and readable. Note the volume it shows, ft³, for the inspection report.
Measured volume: 458300 ft³
